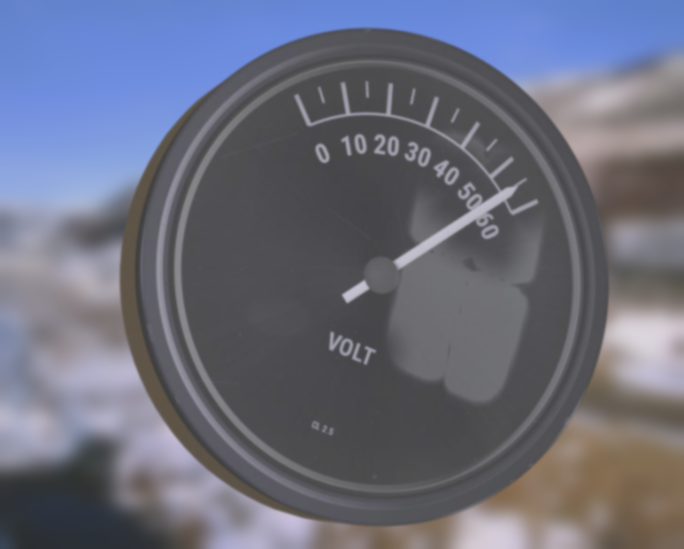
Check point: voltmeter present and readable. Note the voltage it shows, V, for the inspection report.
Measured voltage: 55 V
